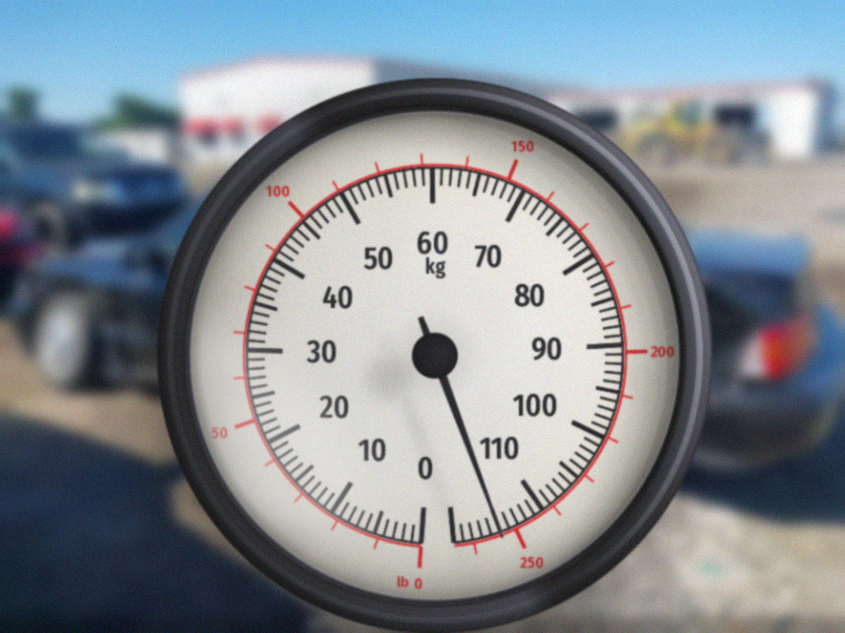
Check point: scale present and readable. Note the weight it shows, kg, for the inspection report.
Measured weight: 115 kg
